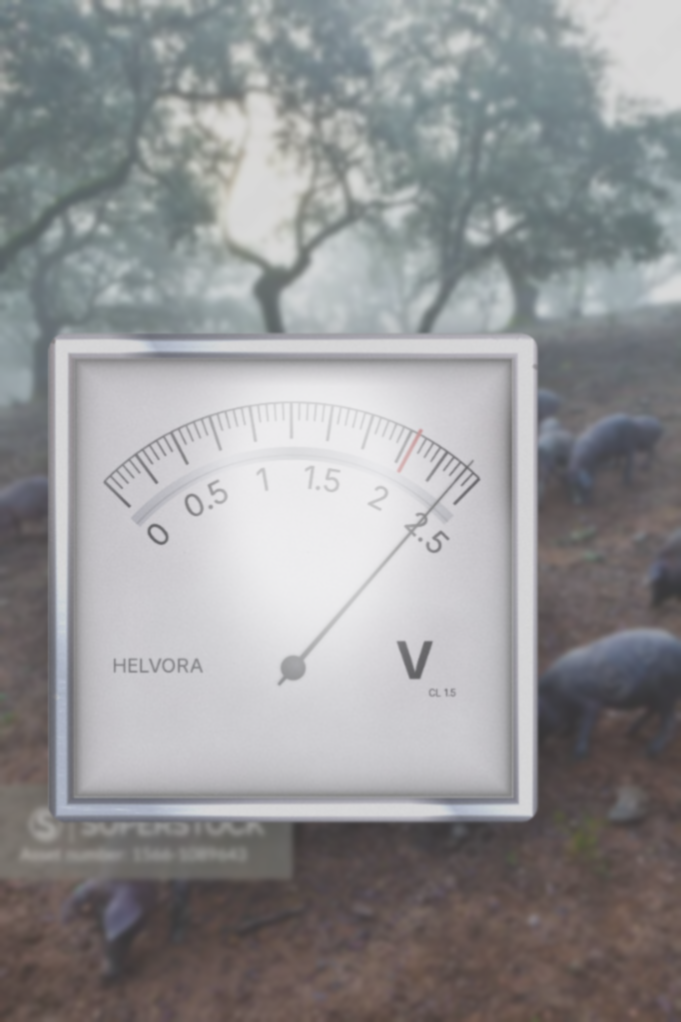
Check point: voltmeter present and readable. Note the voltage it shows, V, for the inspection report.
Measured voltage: 2.4 V
